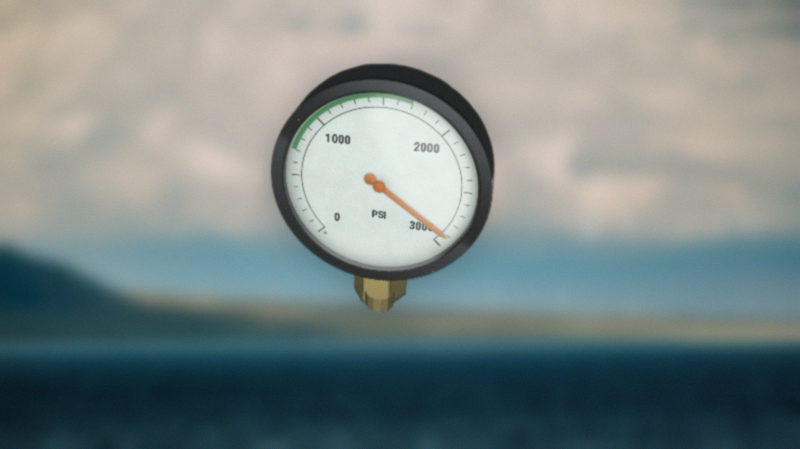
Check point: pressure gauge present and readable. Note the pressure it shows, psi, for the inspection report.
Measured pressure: 2900 psi
